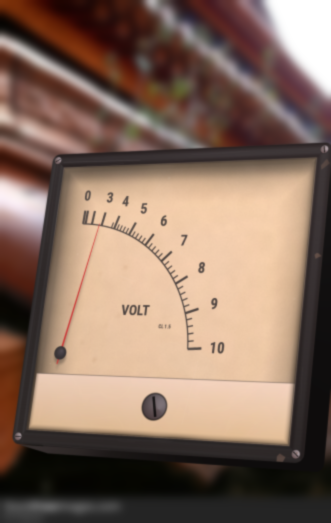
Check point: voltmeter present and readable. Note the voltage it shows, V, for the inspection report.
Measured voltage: 3 V
